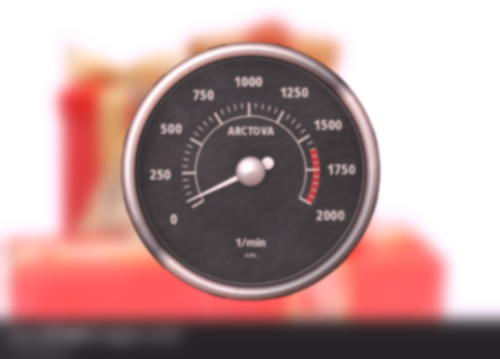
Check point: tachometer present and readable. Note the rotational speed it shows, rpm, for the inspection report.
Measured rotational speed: 50 rpm
